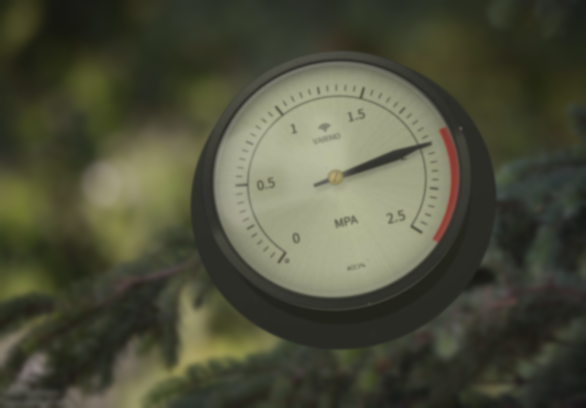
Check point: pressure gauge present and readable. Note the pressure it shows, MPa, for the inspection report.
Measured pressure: 2 MPa
